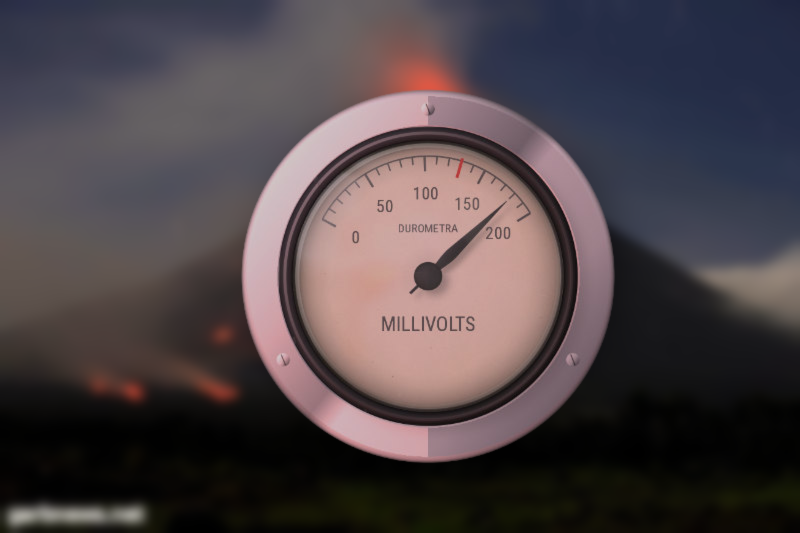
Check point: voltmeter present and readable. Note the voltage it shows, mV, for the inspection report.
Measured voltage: 180 mV
